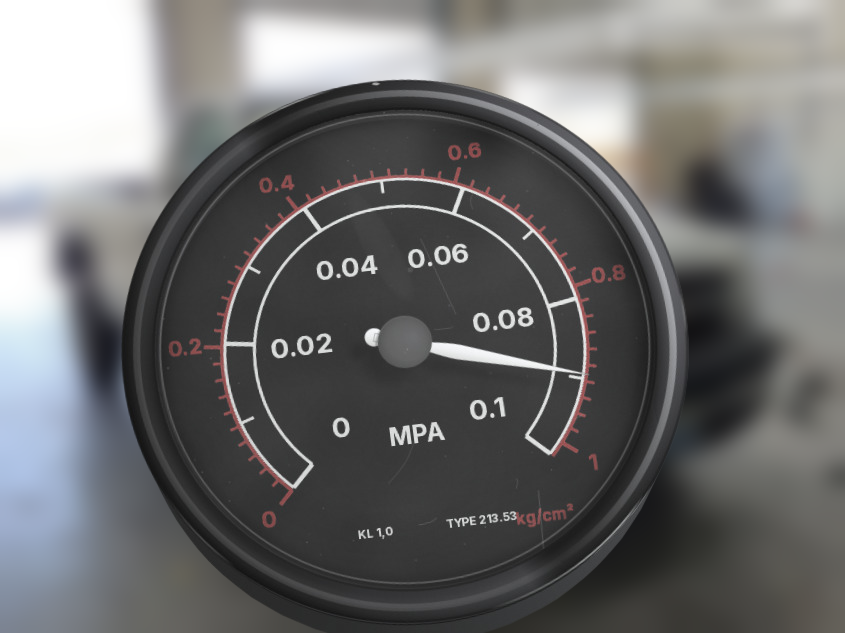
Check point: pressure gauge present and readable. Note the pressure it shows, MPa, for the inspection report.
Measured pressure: 0.09 MPa
